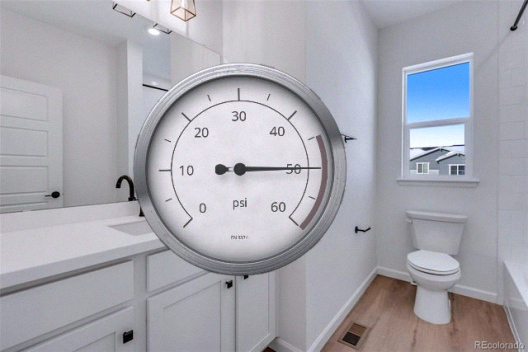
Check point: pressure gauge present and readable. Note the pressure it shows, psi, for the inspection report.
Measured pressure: 50 psi
